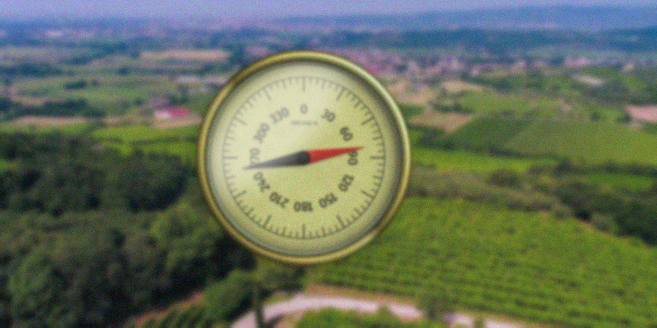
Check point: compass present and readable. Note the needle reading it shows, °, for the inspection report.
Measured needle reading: 80 °
